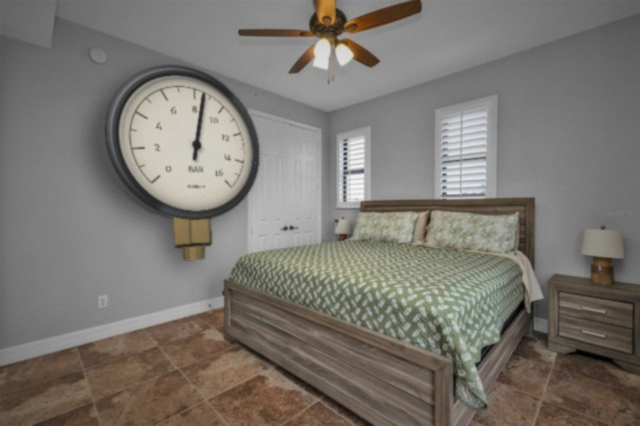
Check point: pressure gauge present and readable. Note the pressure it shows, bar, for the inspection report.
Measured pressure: 8.5 bar
